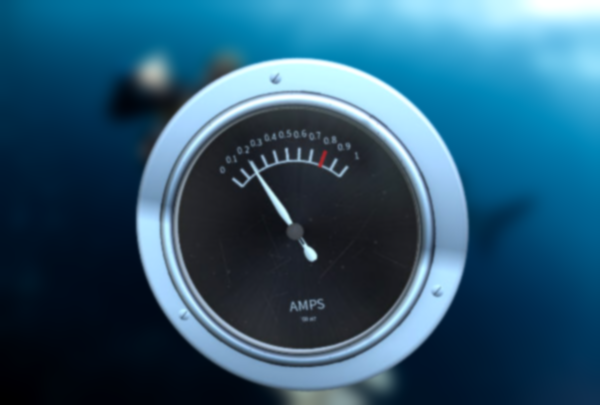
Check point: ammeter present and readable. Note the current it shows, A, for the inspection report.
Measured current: 0.2 A
